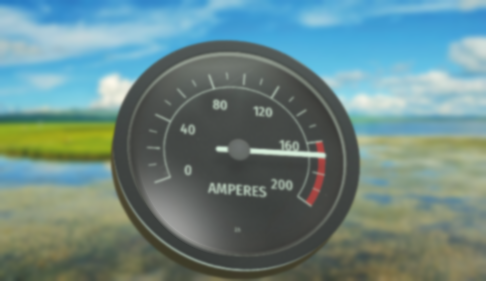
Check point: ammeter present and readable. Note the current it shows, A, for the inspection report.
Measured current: 170 A
